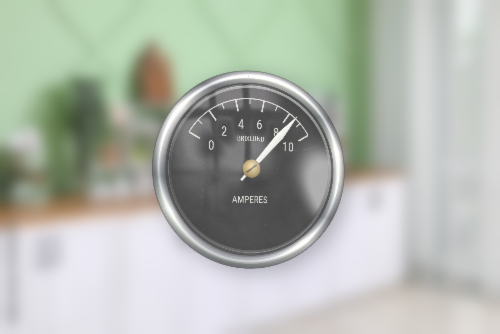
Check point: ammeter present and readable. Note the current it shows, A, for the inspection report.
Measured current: 8.5 A
